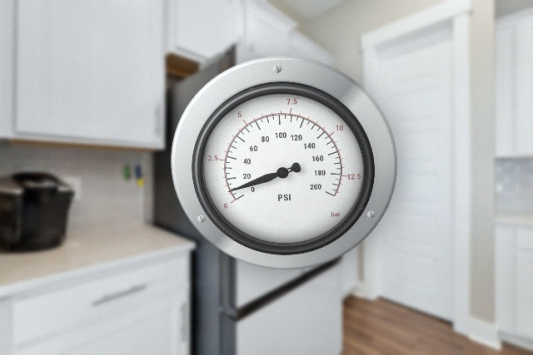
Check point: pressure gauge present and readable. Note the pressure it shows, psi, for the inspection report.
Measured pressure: 10 psi
